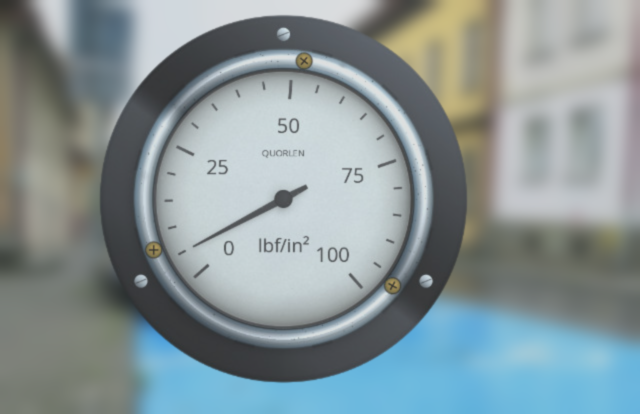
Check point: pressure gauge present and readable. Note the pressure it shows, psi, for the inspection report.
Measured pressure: 5 psi
